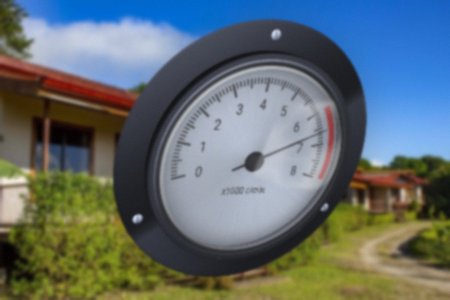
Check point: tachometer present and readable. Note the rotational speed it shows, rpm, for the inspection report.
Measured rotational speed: 6500 rpm
